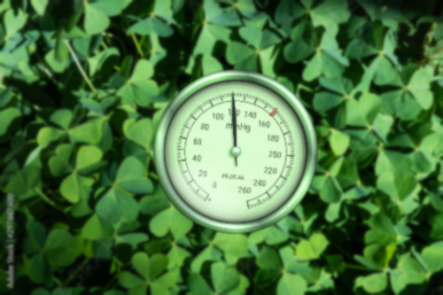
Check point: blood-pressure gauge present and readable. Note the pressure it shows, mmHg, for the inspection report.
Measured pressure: 120 mmHg
